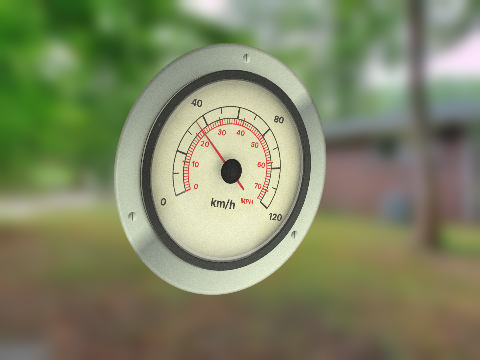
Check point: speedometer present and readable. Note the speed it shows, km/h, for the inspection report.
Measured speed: 35 km/h
